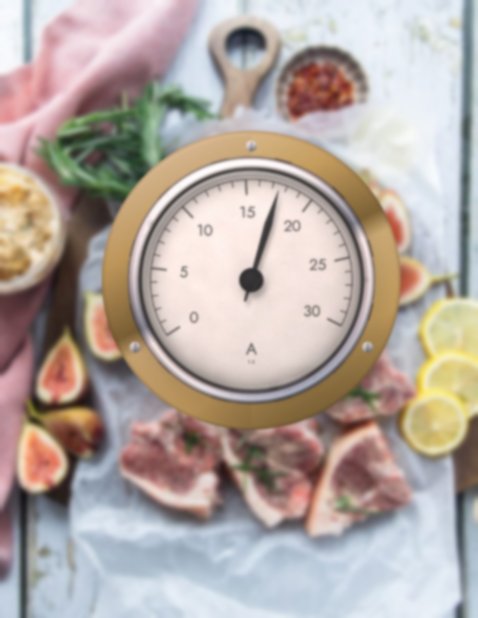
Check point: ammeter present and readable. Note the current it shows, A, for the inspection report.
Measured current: 17.5 A
